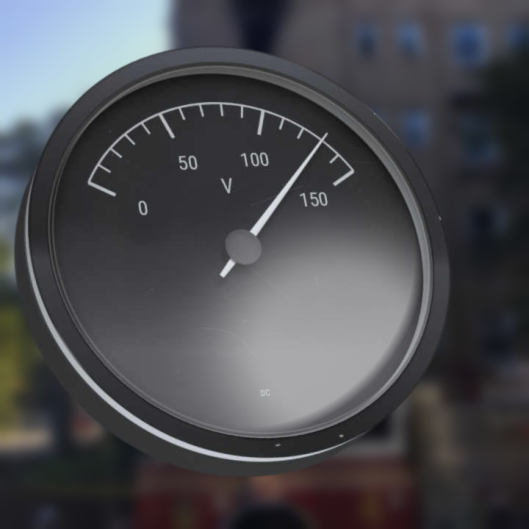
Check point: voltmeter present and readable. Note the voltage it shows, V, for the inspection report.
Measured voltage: 130 V
